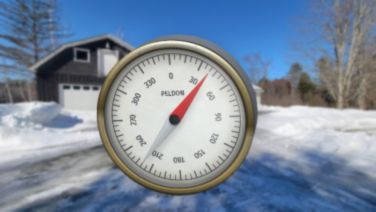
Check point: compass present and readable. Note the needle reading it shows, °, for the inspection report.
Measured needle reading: 40 °
